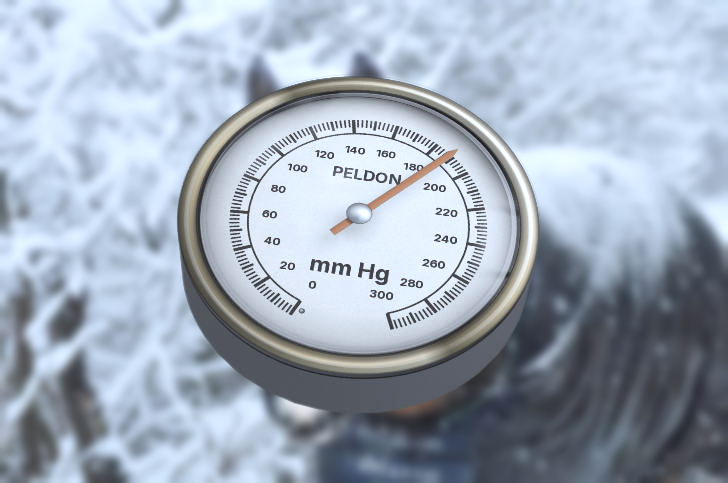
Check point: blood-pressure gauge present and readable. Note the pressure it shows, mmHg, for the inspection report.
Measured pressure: 190 mmHg
